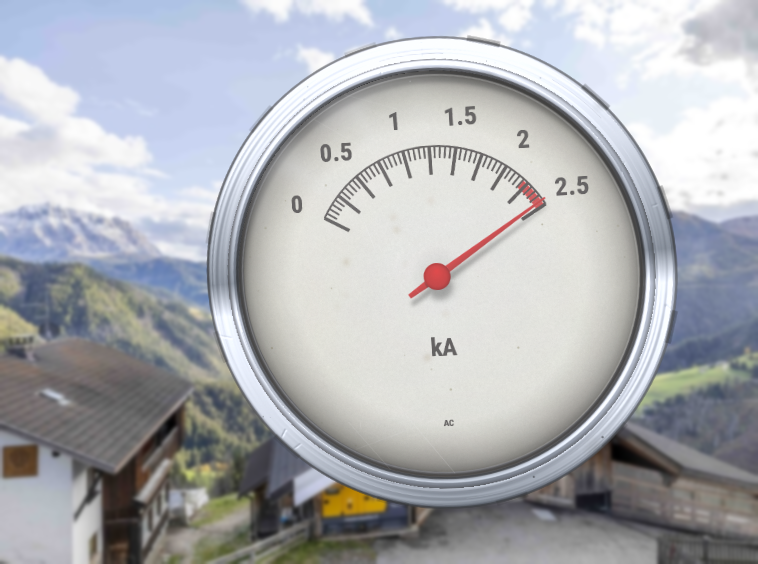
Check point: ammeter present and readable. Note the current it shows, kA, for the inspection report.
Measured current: 2.45 kA
